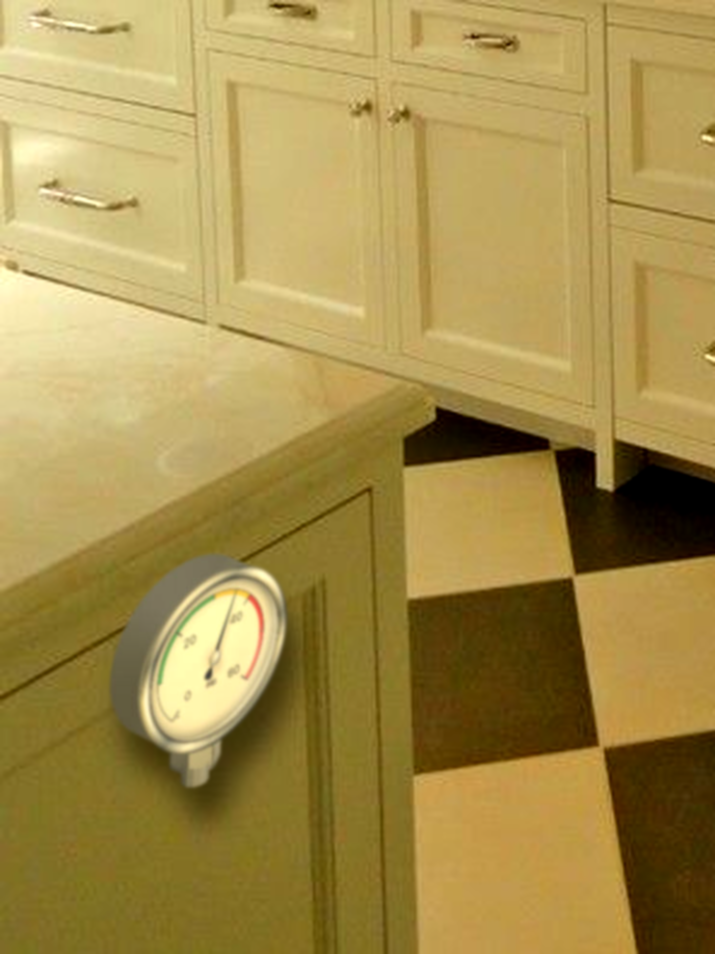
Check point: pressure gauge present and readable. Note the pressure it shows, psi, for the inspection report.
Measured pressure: 35 psi
